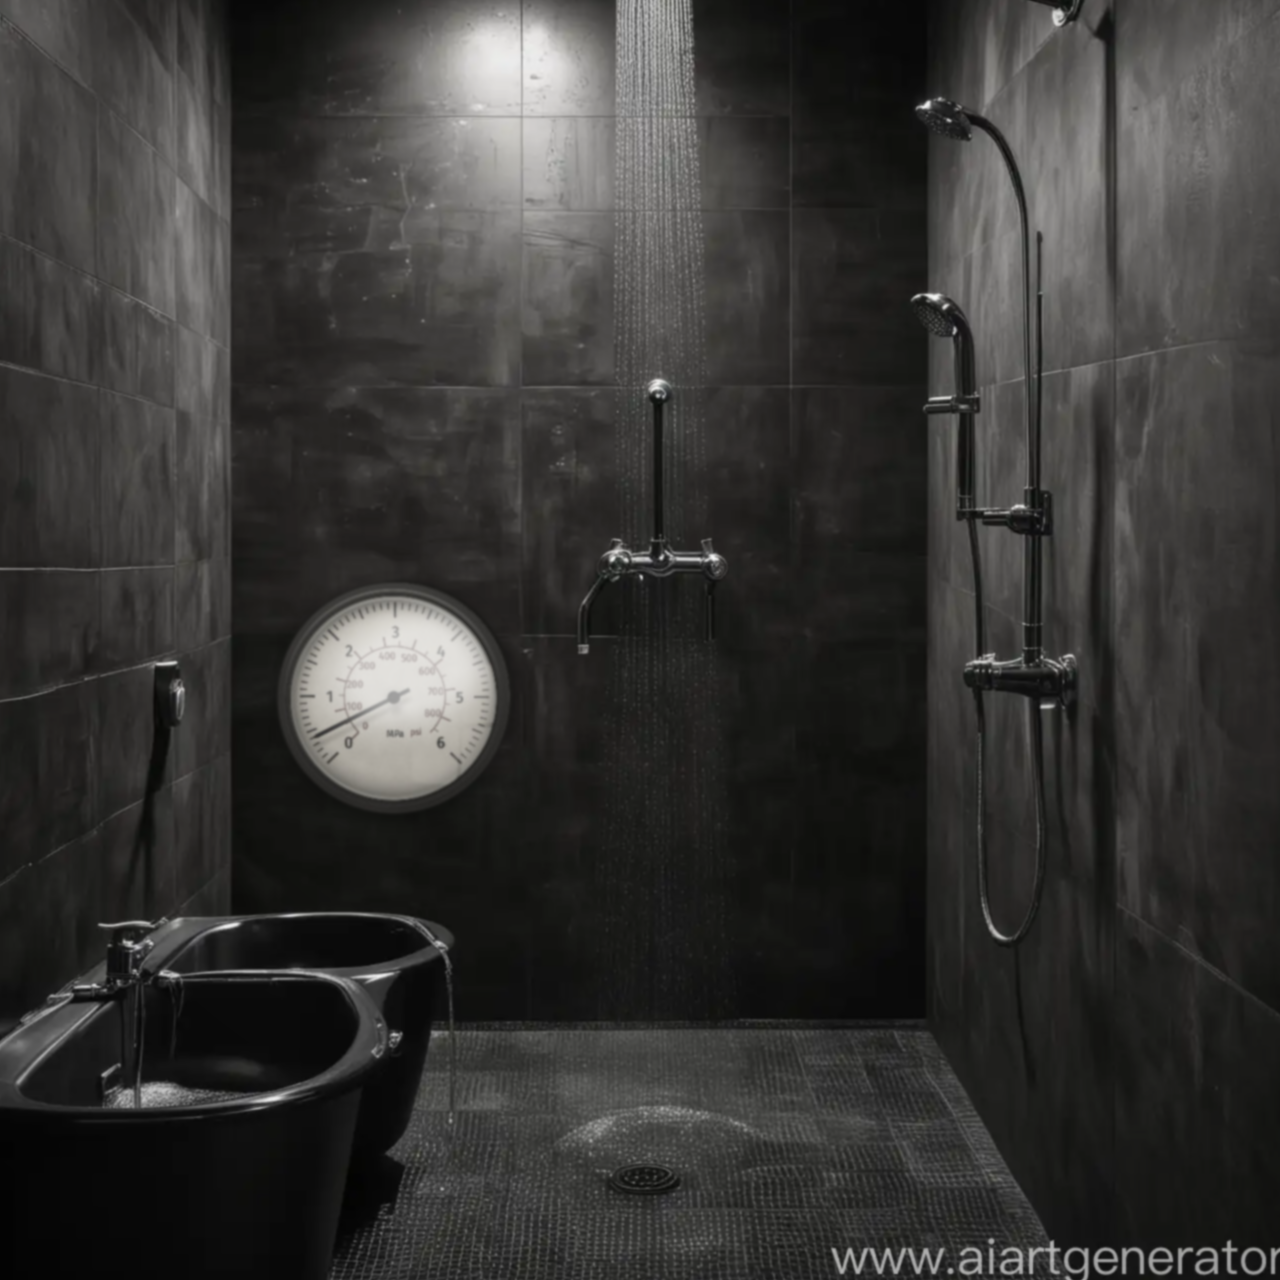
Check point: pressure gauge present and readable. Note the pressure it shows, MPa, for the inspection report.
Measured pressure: 0.4 MPa
